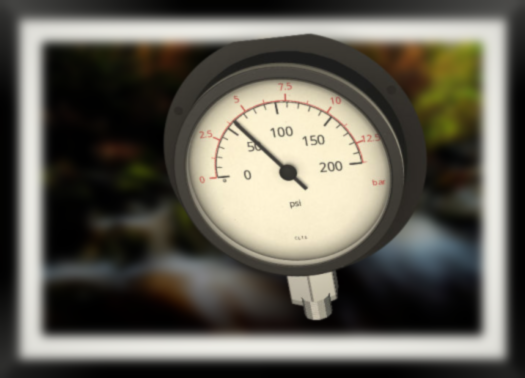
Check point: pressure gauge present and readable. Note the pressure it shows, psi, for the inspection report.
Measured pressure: 60 psi
